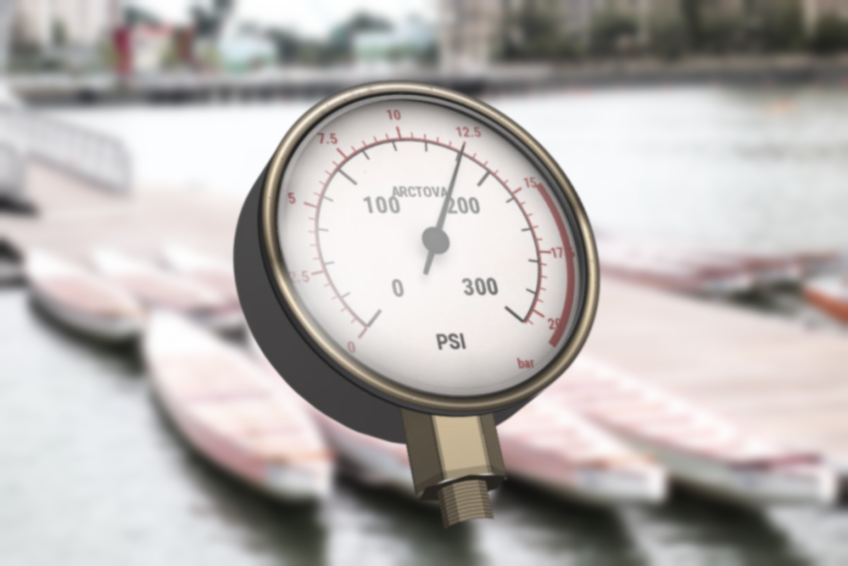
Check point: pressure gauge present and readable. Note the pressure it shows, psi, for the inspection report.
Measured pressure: 180 psi
